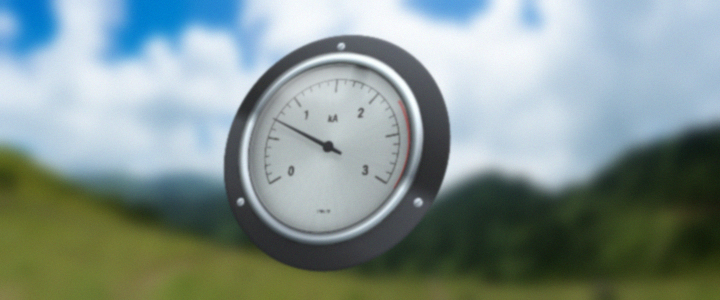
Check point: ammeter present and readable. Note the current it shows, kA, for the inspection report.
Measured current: 0.7 kA
